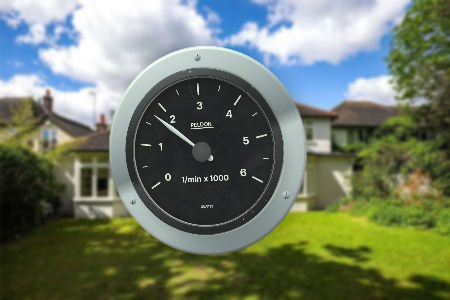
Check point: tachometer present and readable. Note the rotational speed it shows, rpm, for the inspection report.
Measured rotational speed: 1750 rpm
